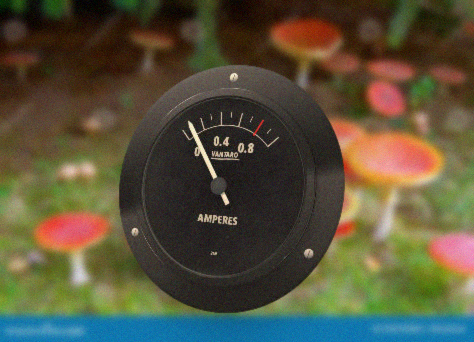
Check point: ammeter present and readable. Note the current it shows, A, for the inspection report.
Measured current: 0.1 A
